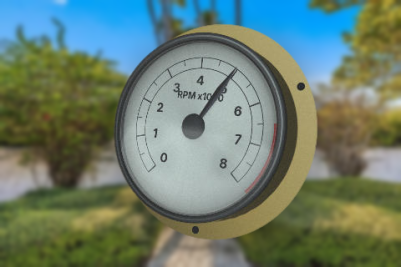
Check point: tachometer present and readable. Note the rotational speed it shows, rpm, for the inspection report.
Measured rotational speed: 5000 rpm
